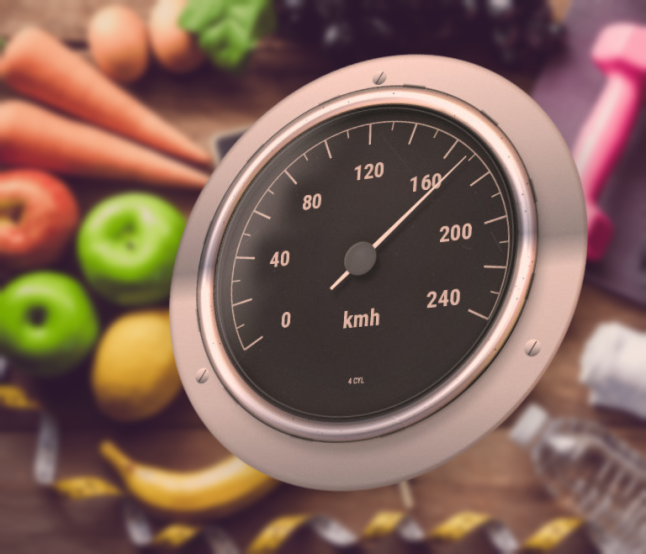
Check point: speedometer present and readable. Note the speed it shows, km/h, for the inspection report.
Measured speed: 170 km/h
